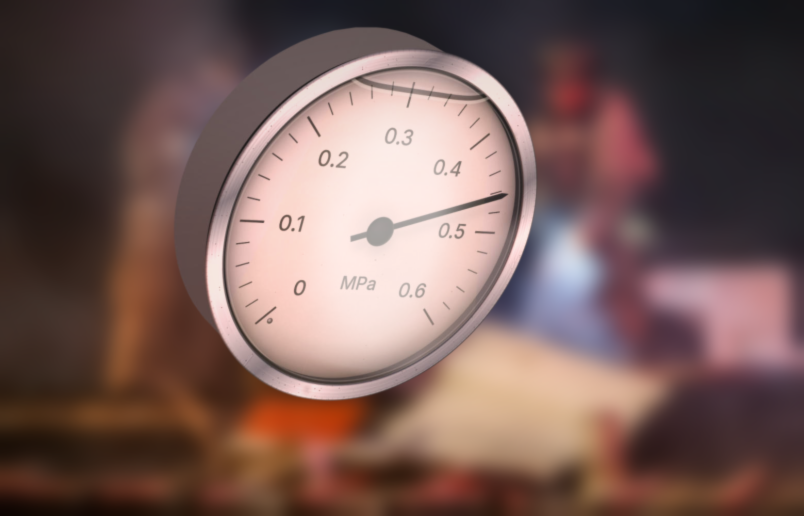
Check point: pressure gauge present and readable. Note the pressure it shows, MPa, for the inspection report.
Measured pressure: 0.46 MPa
